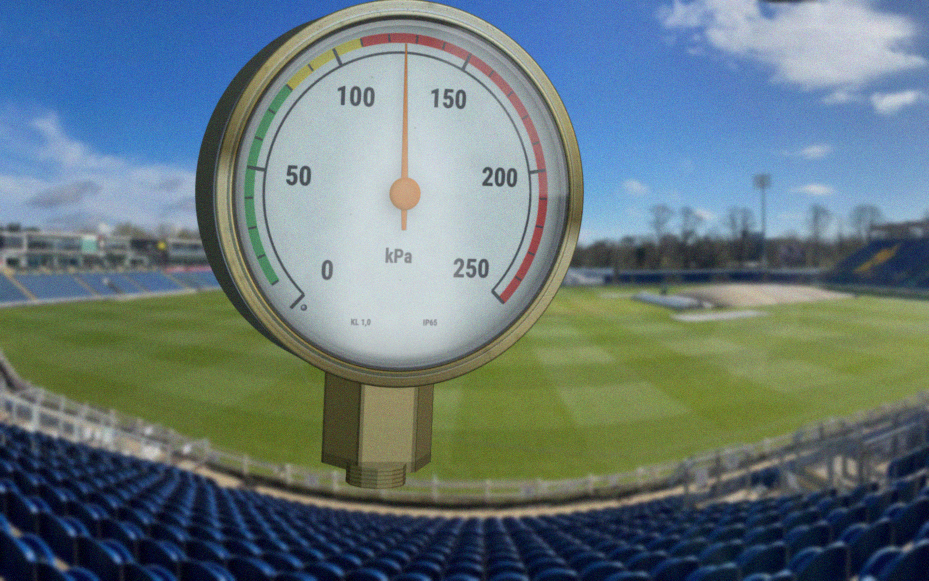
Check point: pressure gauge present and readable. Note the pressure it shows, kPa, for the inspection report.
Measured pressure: 125 kPa
